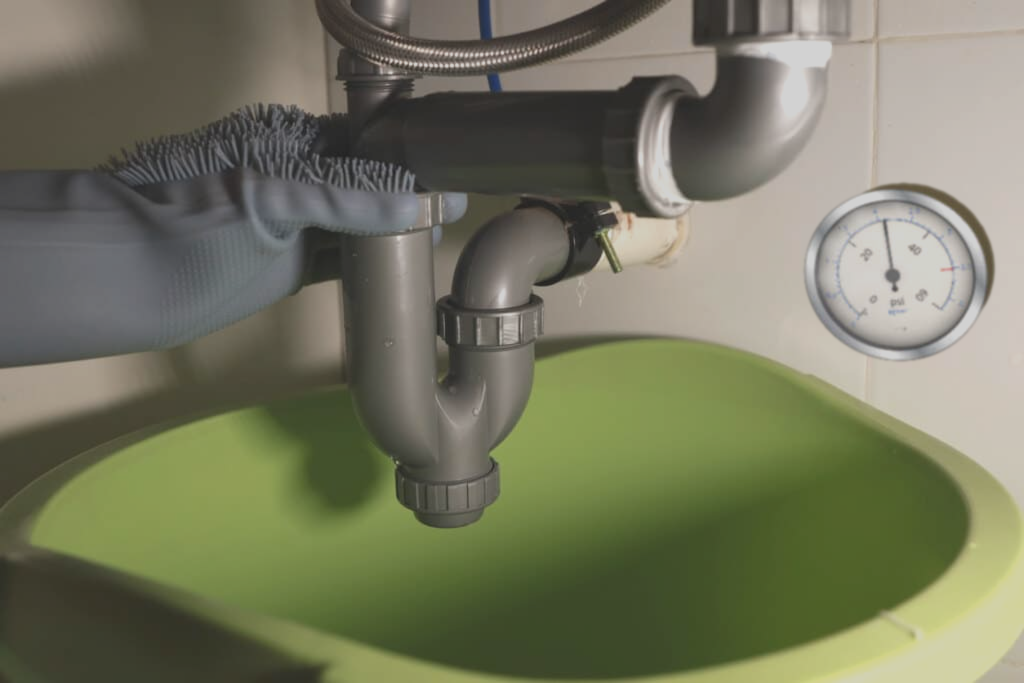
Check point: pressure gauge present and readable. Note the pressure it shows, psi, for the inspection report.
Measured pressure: 30 psi
